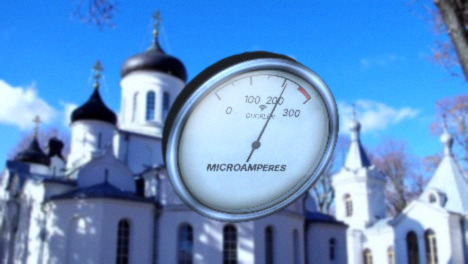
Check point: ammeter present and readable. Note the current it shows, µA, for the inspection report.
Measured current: 200 µA
